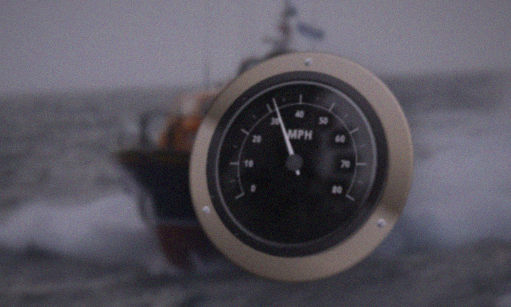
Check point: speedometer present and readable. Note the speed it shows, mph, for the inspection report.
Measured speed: 32.5 mph
